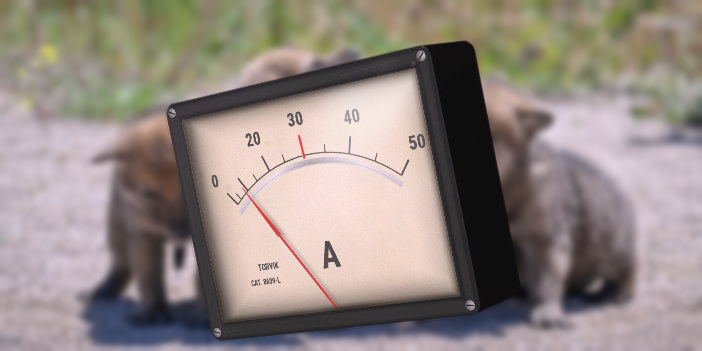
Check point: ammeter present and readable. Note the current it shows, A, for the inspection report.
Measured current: 10 A
